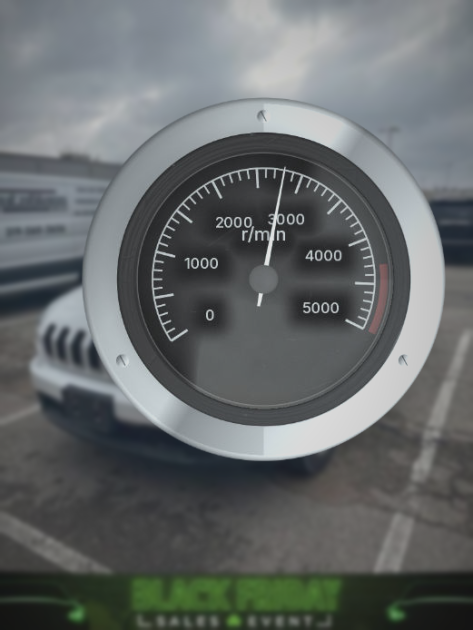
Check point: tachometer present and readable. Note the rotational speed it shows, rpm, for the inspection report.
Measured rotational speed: 2800 rpm
